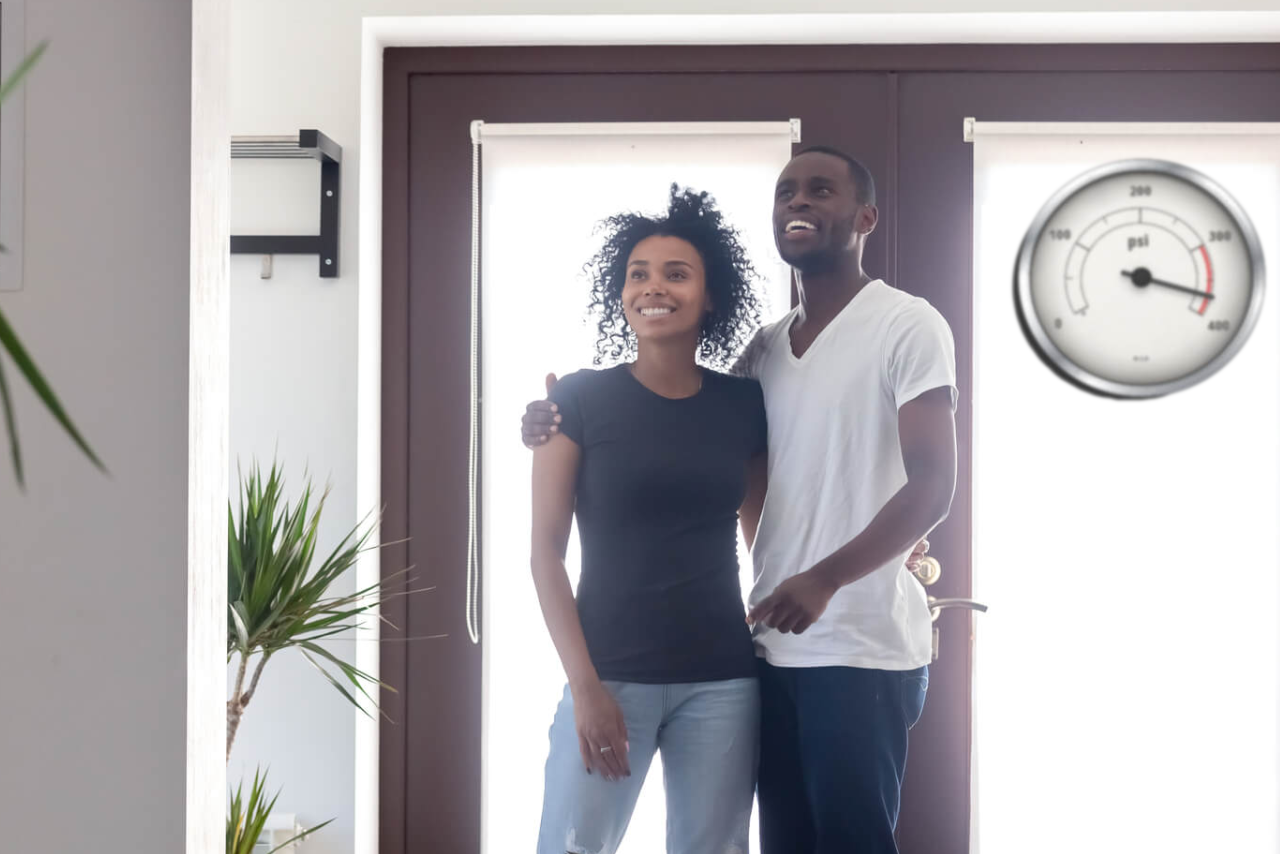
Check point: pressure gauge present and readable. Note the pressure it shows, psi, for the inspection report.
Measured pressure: 375 psi
